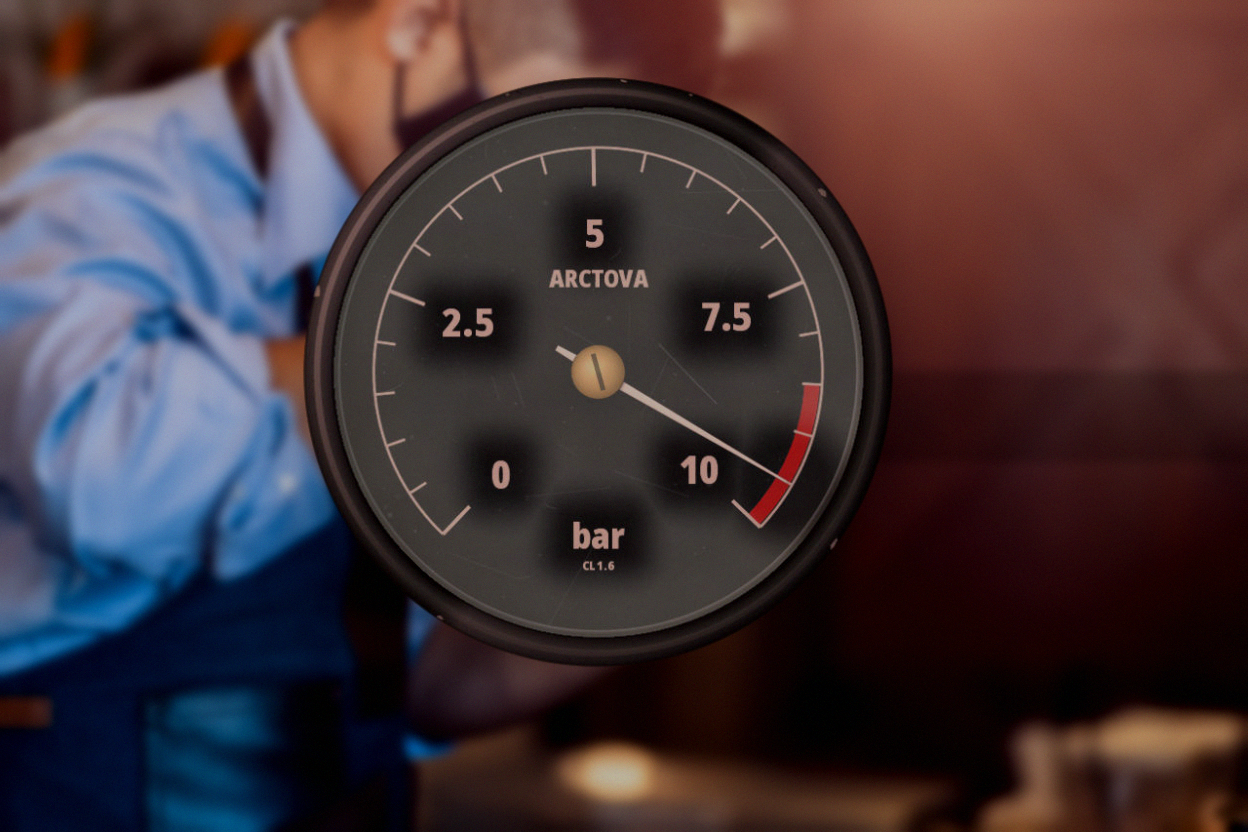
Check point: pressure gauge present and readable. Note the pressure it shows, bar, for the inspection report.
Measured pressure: 9.5 bar
